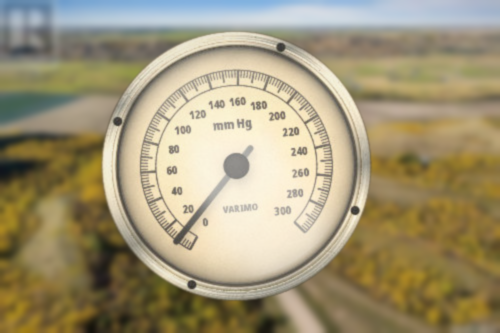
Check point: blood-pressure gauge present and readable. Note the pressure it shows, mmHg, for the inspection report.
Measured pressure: 10 mmHg
